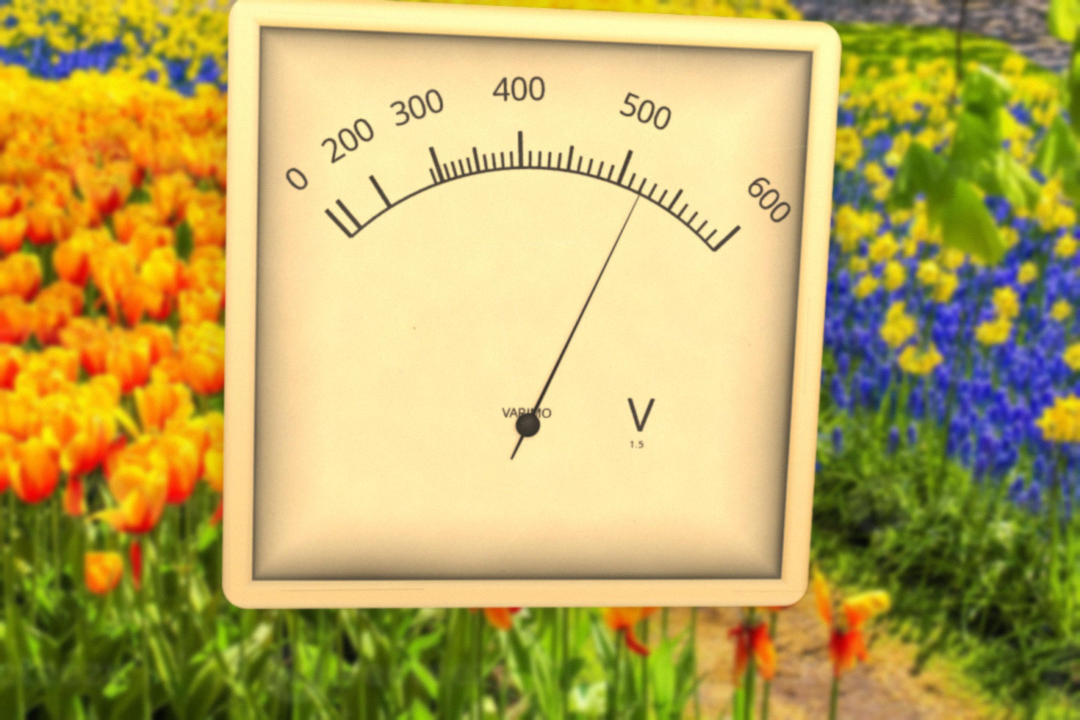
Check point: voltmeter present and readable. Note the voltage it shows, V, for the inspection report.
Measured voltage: 520 V
